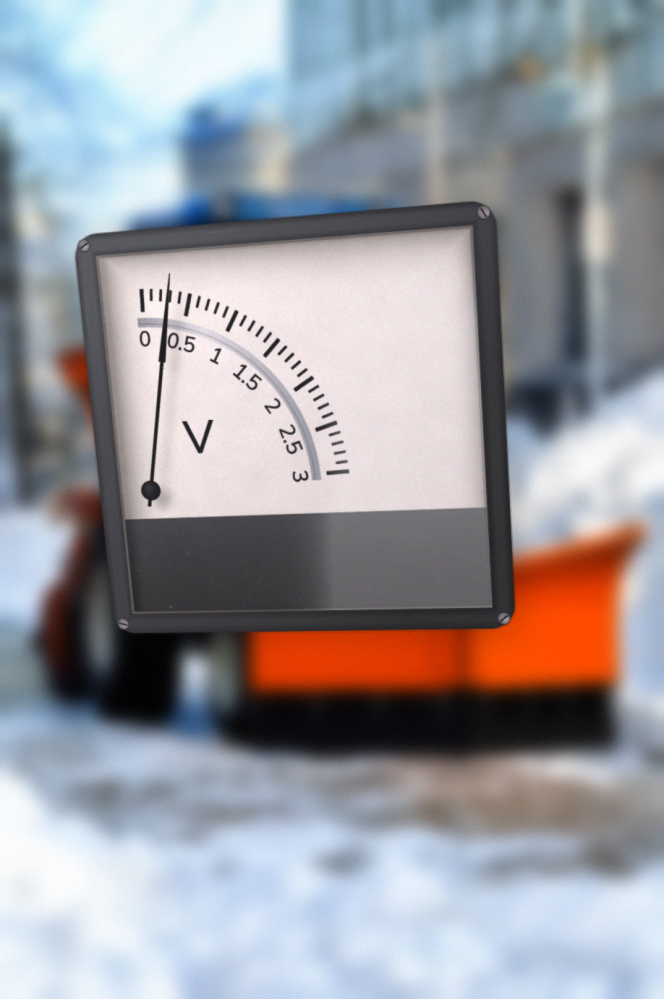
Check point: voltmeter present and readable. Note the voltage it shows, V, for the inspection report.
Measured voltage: 0.3 V
